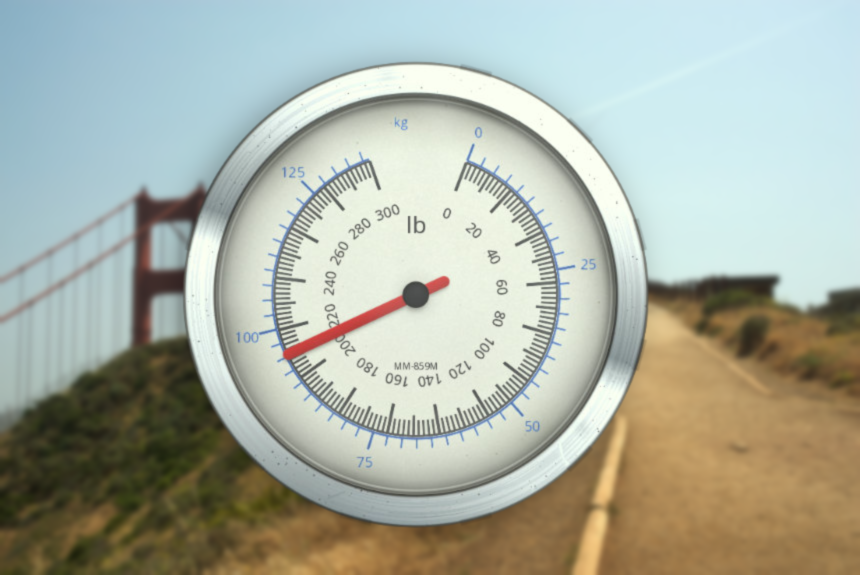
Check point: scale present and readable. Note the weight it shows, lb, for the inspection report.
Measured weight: 210 lb
